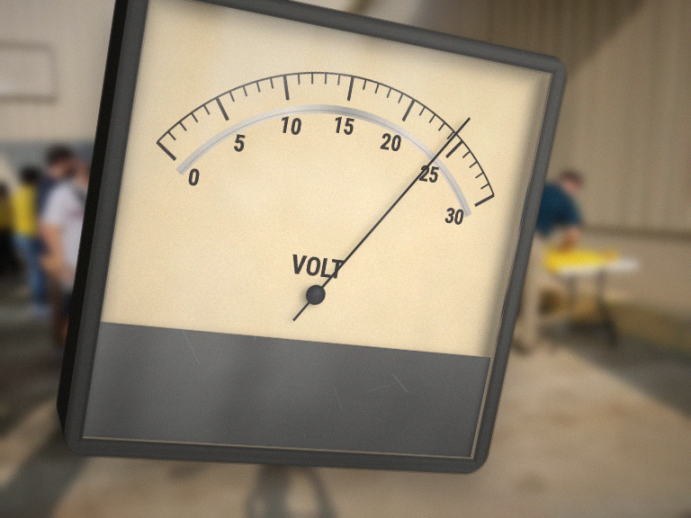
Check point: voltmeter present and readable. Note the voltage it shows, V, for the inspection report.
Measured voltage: 24 V
